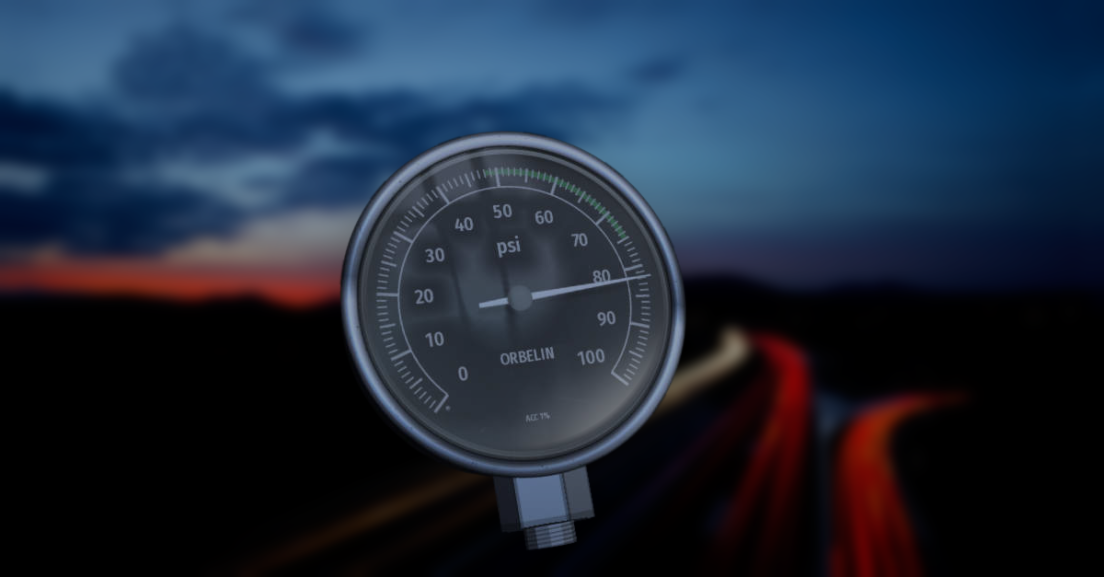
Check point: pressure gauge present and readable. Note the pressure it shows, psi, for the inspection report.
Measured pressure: 82 psi
